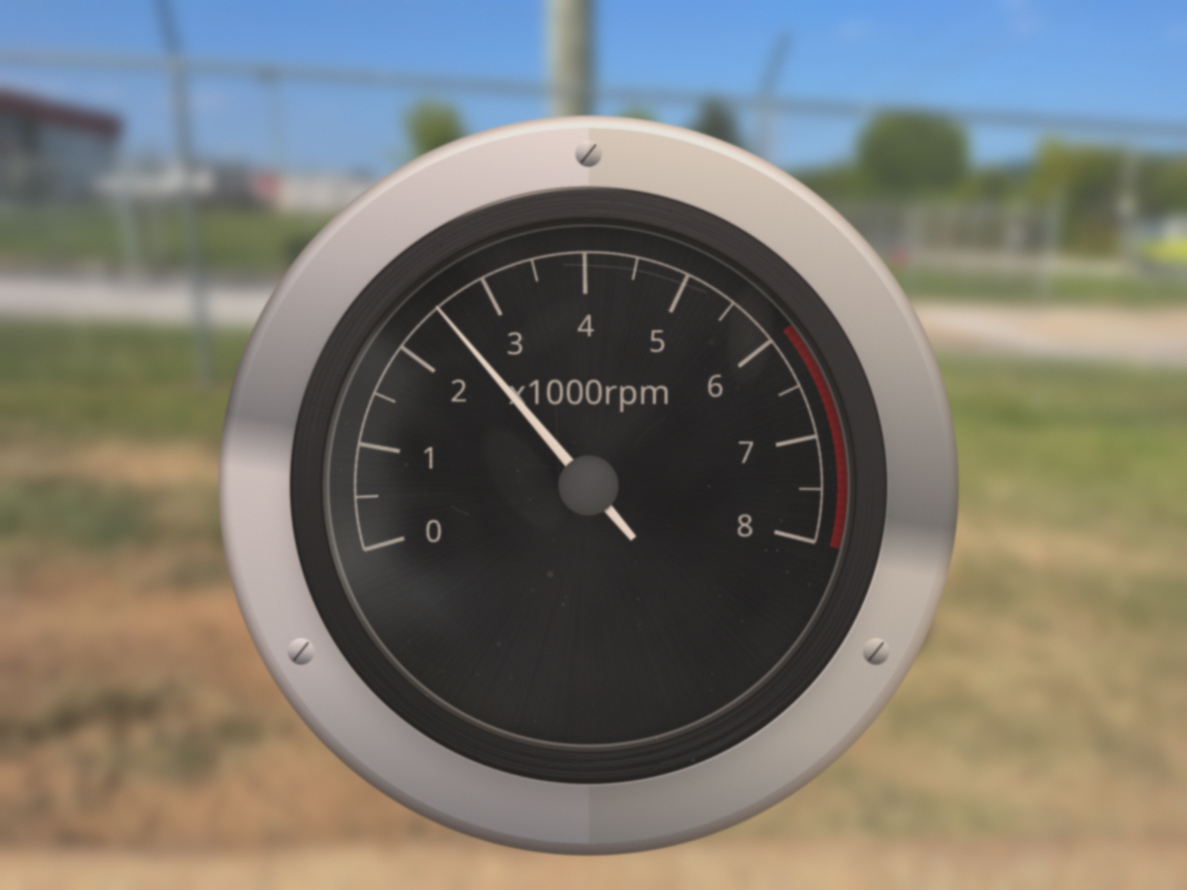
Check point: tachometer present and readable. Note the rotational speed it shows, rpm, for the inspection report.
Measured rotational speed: 2500 rpm
